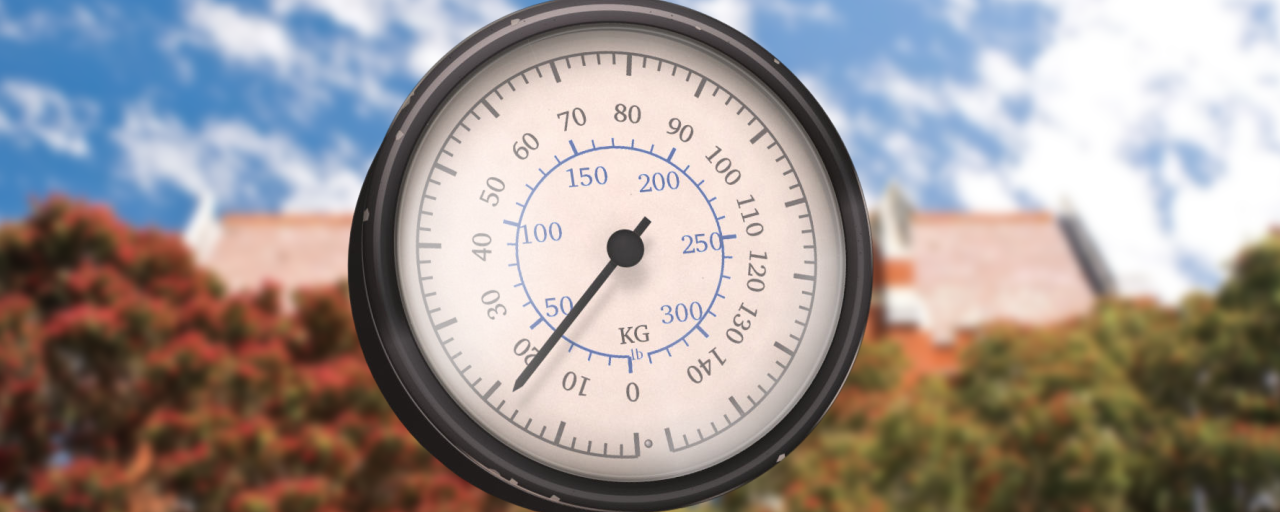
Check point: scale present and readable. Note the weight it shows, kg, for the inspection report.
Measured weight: 18 kg
